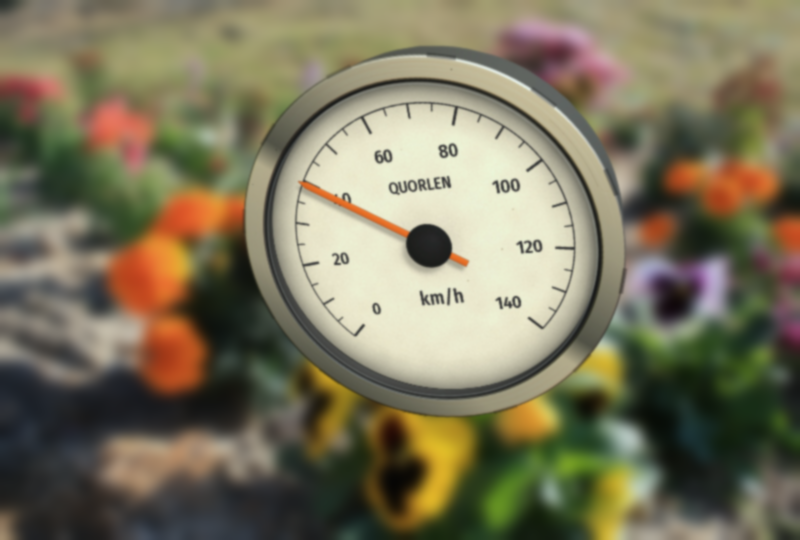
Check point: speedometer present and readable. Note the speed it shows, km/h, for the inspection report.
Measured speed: 40 km/h
